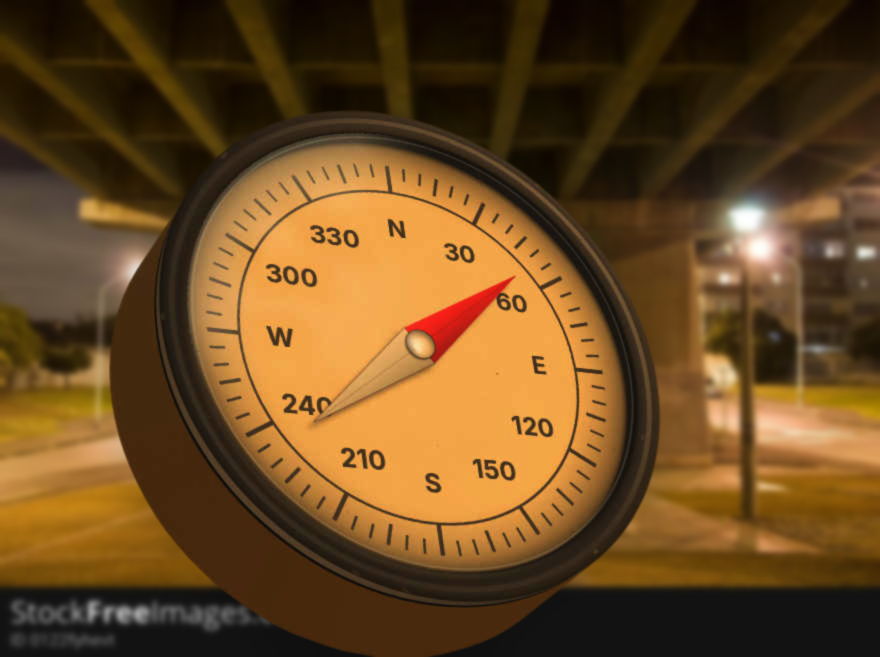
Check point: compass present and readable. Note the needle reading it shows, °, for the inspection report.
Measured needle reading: 52.5 °
